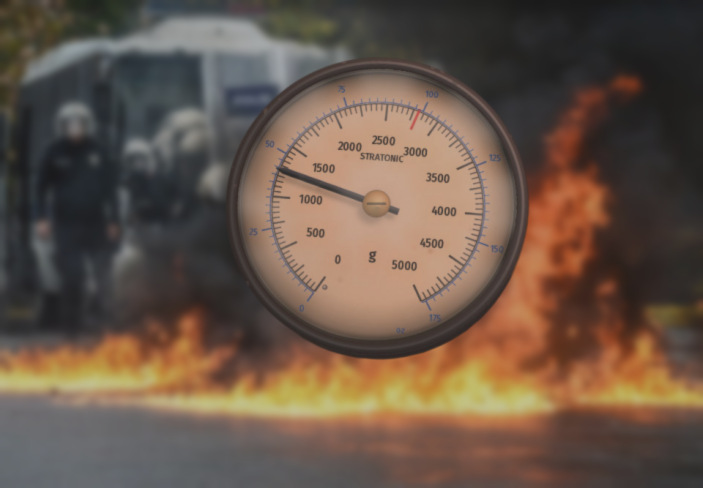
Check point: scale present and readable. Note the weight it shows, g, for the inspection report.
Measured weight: 1250 g
